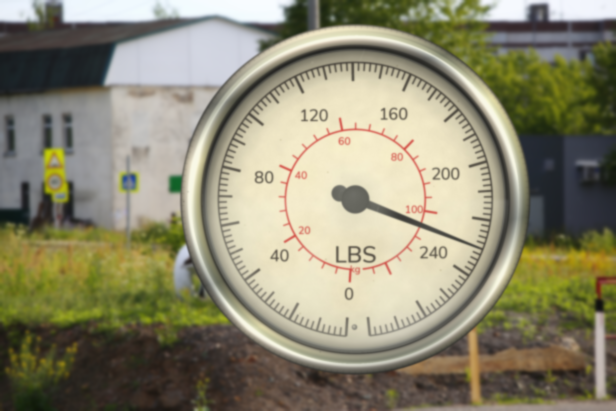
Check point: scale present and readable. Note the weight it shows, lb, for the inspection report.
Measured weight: 230 lb
